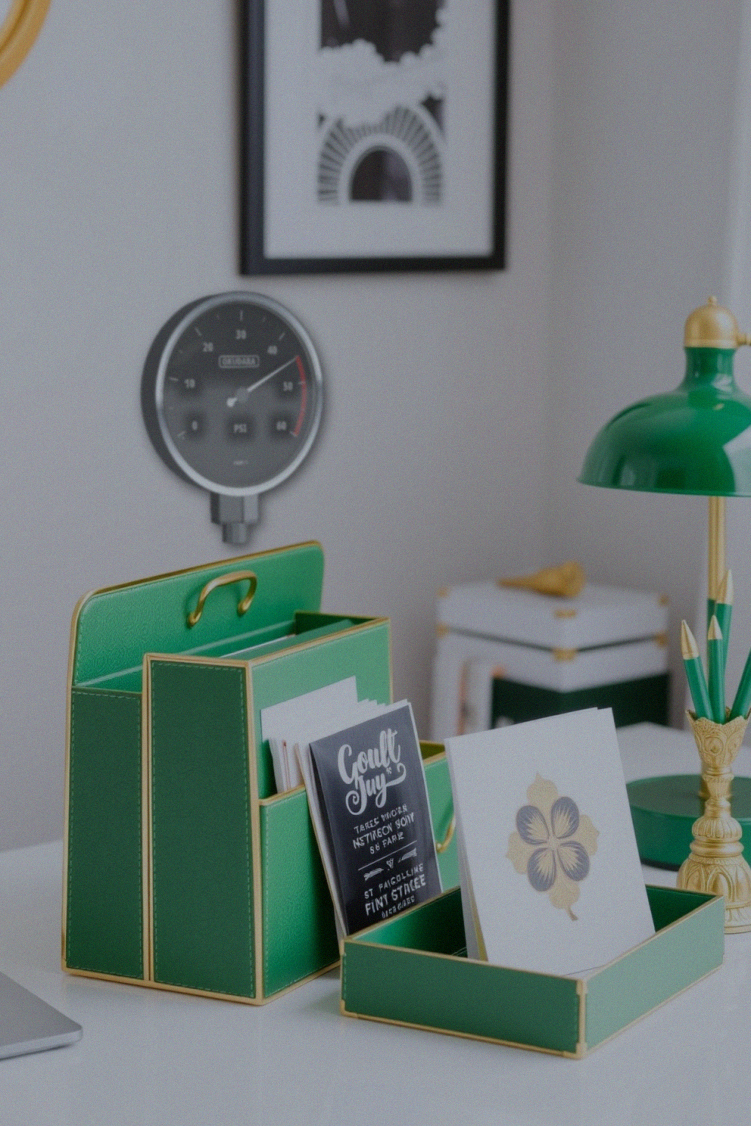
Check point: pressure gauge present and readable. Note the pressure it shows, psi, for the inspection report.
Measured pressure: 45 psi
